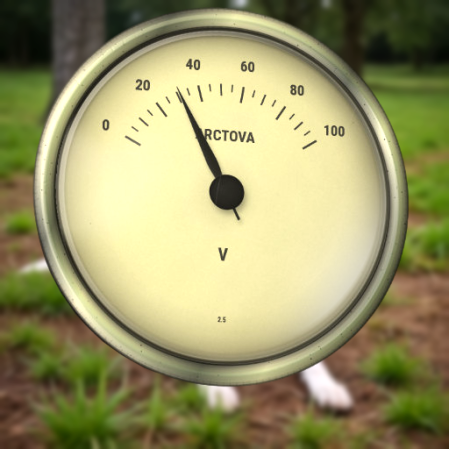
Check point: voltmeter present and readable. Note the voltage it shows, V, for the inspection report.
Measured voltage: 30 V
